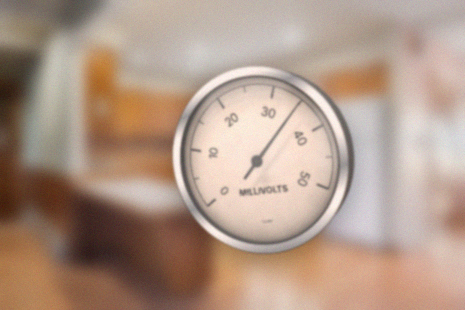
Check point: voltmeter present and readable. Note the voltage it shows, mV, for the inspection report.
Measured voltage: 35 mV
